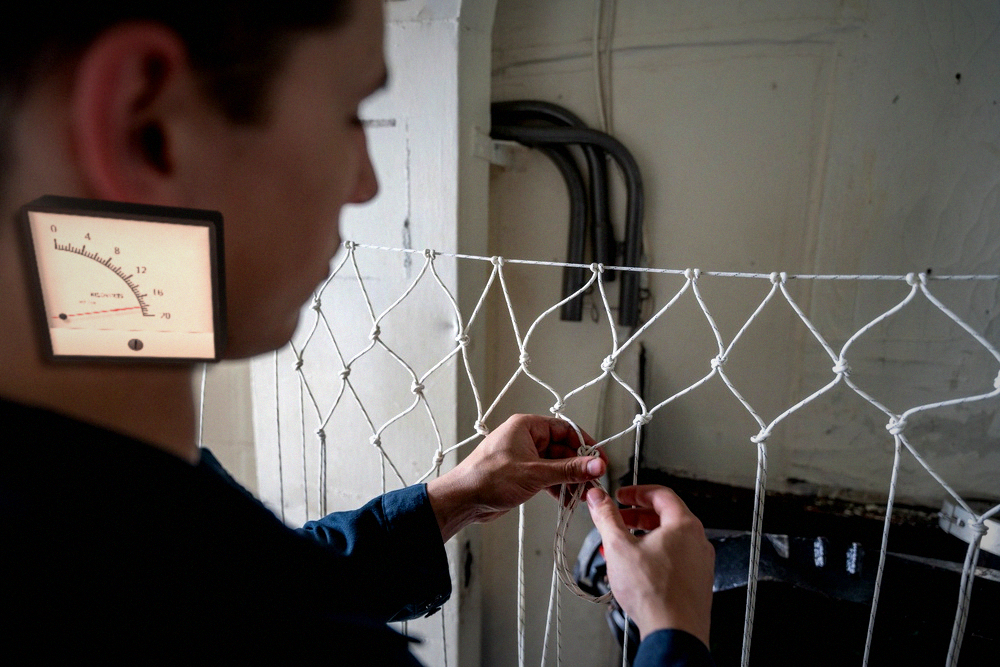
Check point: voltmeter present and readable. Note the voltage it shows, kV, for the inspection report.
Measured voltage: 18 kV
